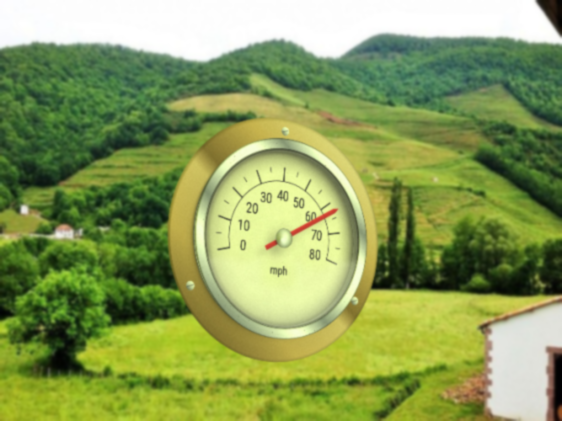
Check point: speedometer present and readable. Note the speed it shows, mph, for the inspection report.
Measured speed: 62.5 mph
